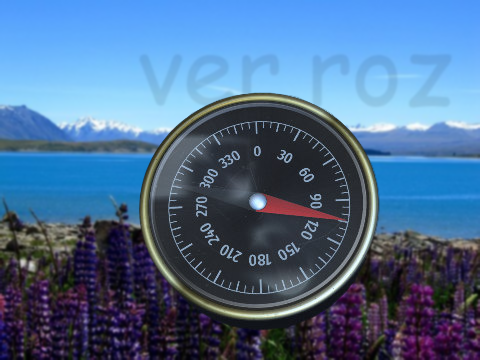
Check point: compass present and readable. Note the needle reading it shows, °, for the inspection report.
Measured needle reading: 105 °
